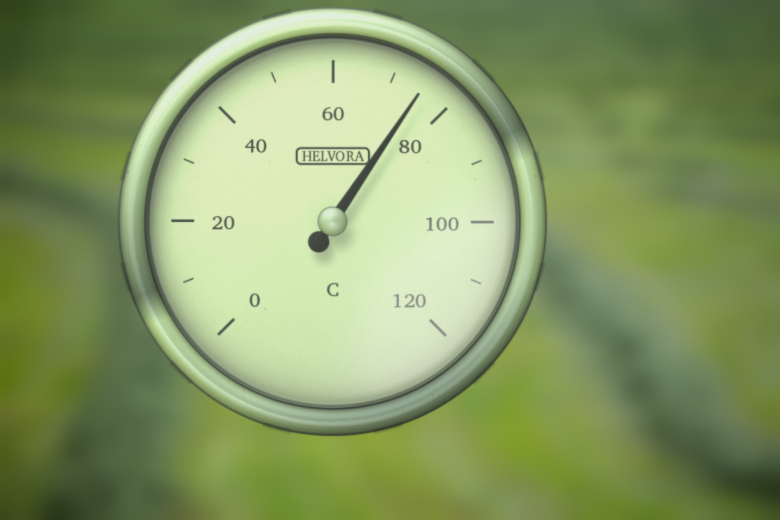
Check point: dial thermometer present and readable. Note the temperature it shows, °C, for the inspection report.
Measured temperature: 75 °C
